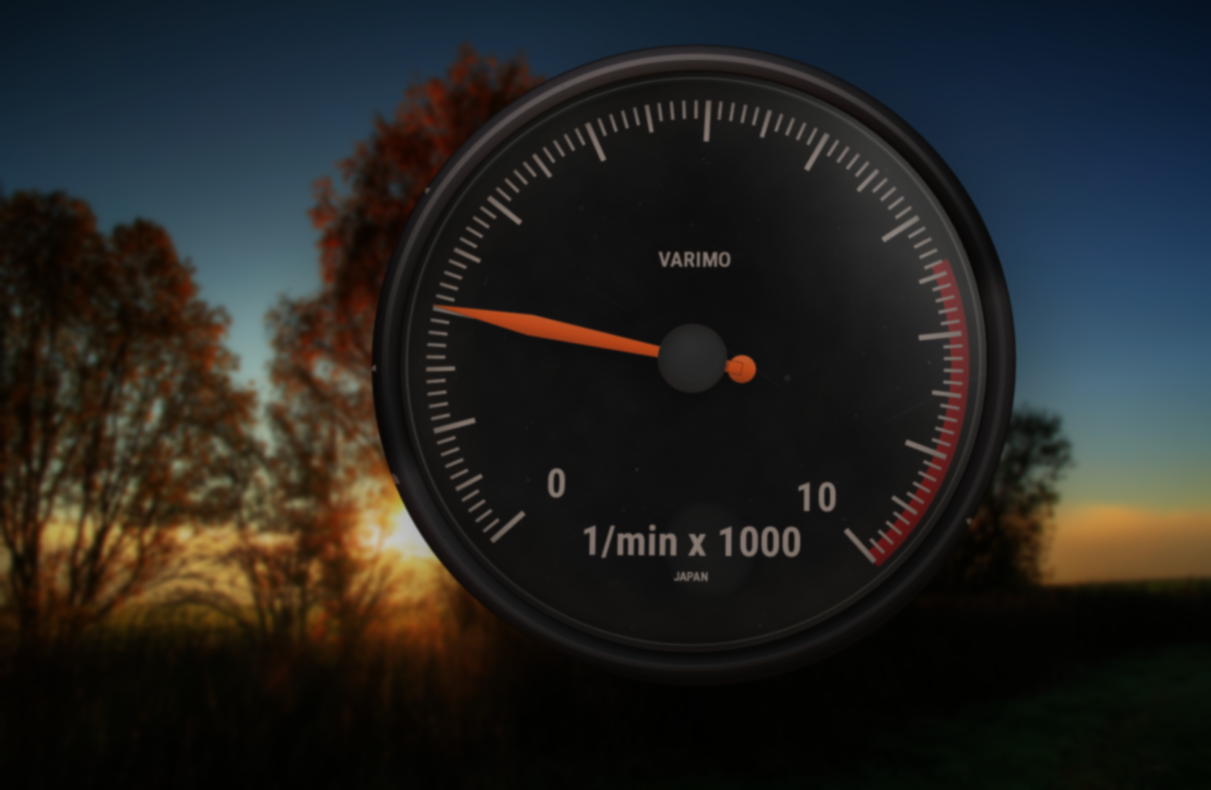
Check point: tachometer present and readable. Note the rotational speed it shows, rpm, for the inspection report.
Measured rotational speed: 2000 rpm
